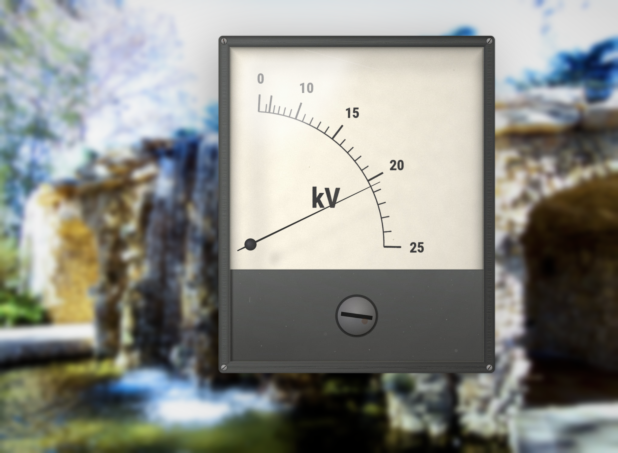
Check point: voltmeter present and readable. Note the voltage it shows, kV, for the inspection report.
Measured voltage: 20.5 kV
